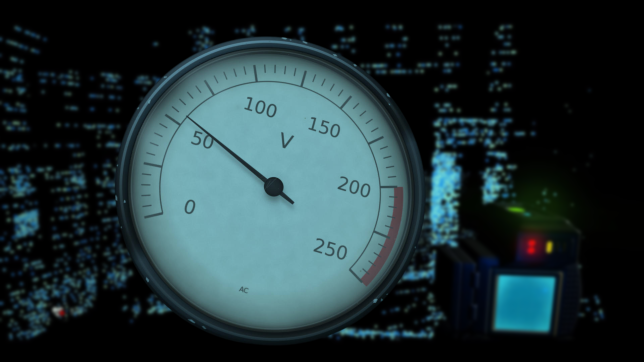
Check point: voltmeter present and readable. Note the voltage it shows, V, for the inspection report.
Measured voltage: 55 V
